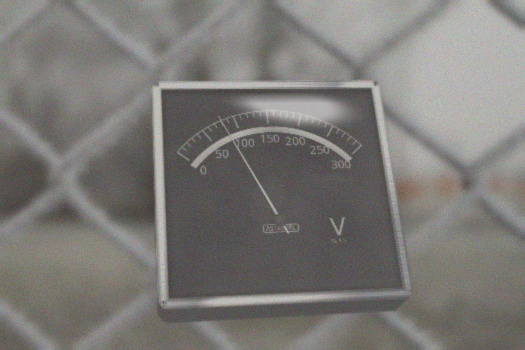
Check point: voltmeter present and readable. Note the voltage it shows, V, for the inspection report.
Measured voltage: 80 V
